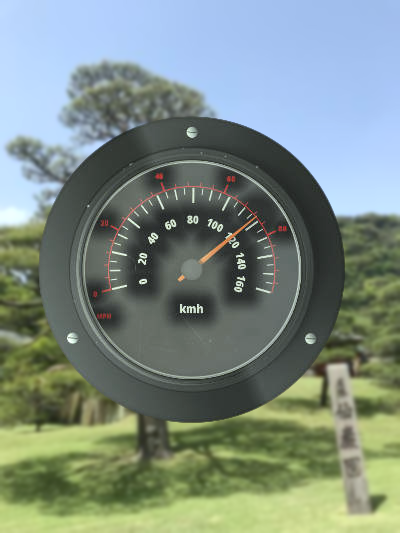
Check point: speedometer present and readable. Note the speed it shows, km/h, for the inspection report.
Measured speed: 117.5 km/h
